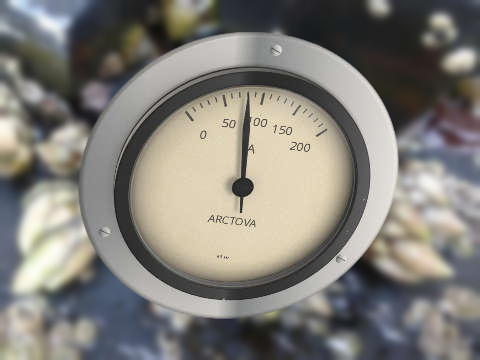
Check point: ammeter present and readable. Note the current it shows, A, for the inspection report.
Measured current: 80 A
